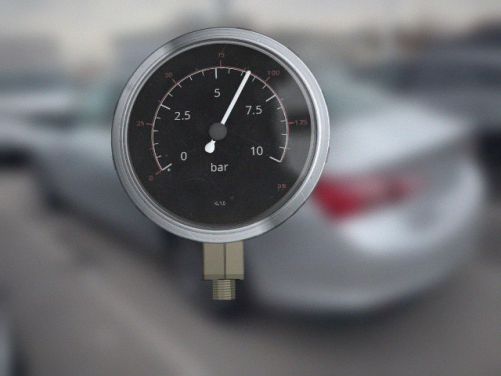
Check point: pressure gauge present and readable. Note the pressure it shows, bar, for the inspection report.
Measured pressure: 6.25 bar
